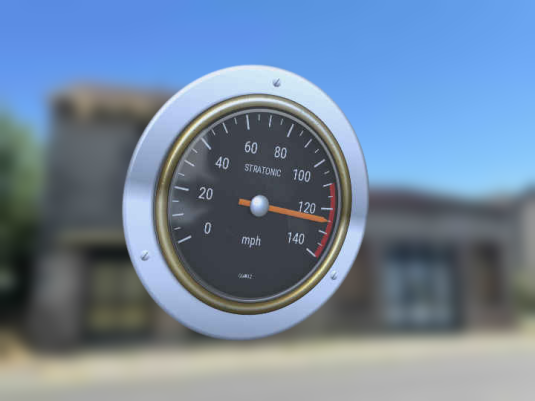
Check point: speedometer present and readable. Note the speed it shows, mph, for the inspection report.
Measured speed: 125 mph
